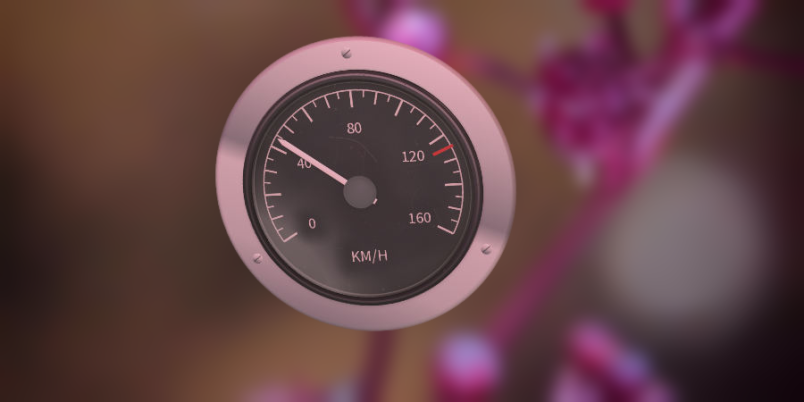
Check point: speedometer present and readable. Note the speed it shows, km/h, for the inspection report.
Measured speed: 45 km/h
